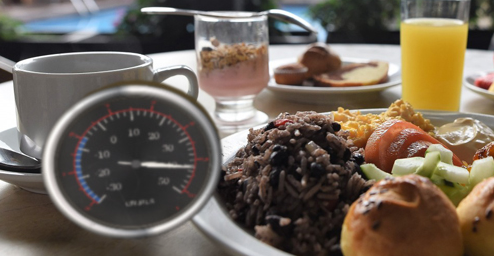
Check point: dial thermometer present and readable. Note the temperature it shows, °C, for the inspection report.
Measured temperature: 40 °C
